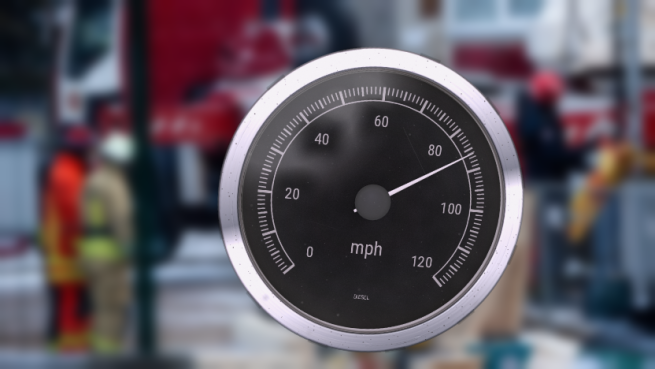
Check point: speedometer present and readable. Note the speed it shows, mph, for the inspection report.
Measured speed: 86 mph
